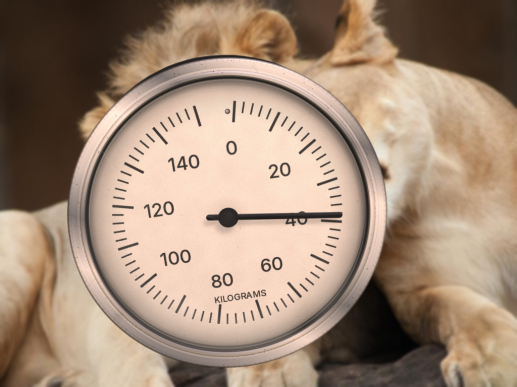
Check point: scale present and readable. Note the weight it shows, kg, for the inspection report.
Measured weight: 38 kg
